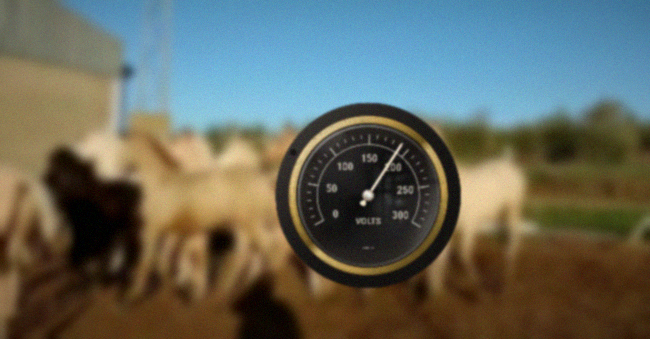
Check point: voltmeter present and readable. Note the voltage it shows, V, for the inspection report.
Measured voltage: 190 V
